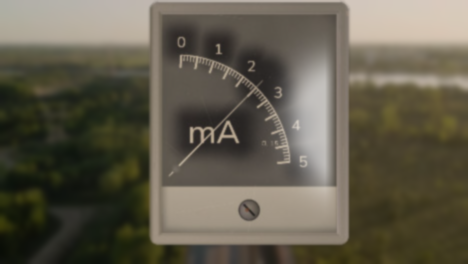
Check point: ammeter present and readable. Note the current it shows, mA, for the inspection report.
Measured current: 2.5 mA
